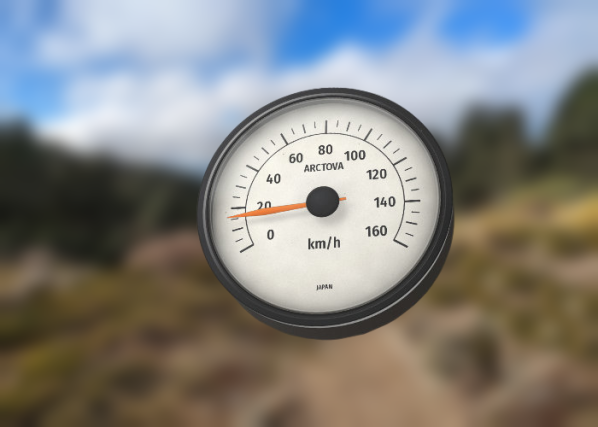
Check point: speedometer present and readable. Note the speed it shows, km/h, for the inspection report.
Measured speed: 15 km/h
